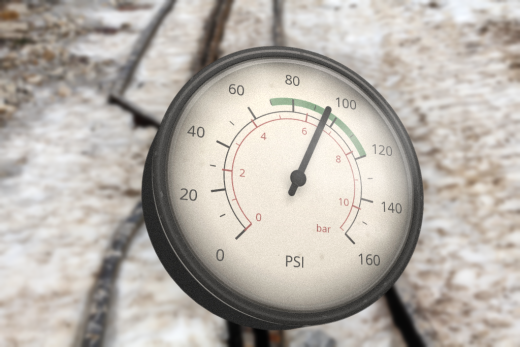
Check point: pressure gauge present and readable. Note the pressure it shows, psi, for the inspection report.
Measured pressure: 95 psi
